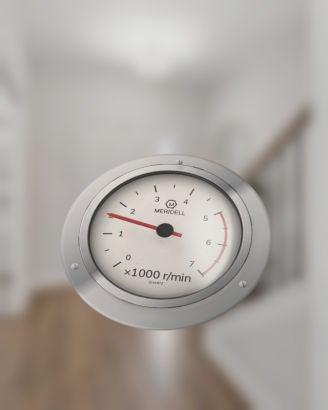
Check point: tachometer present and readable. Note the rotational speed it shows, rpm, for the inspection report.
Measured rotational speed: 1500 rpm
